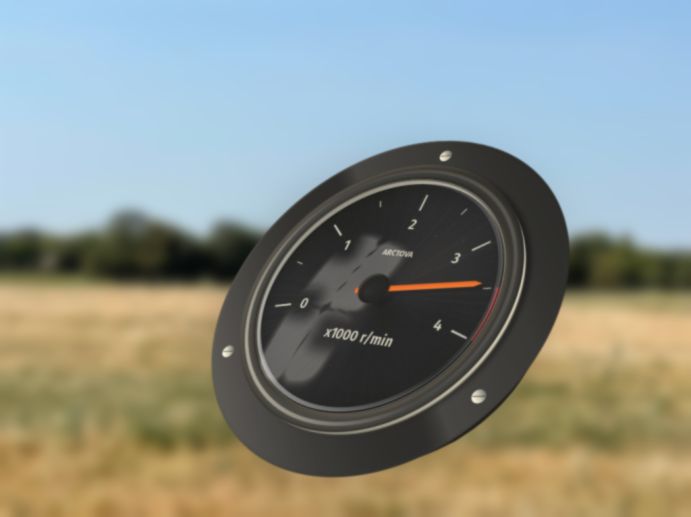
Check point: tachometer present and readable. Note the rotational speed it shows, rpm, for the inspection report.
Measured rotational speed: 3500 rpm
